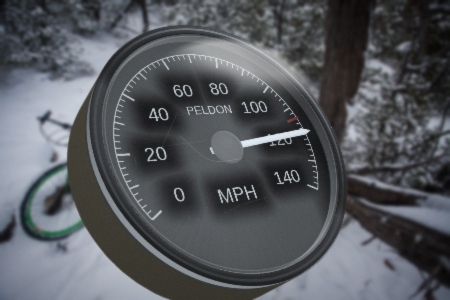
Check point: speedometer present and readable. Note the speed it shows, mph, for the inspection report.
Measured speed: 120 mph
